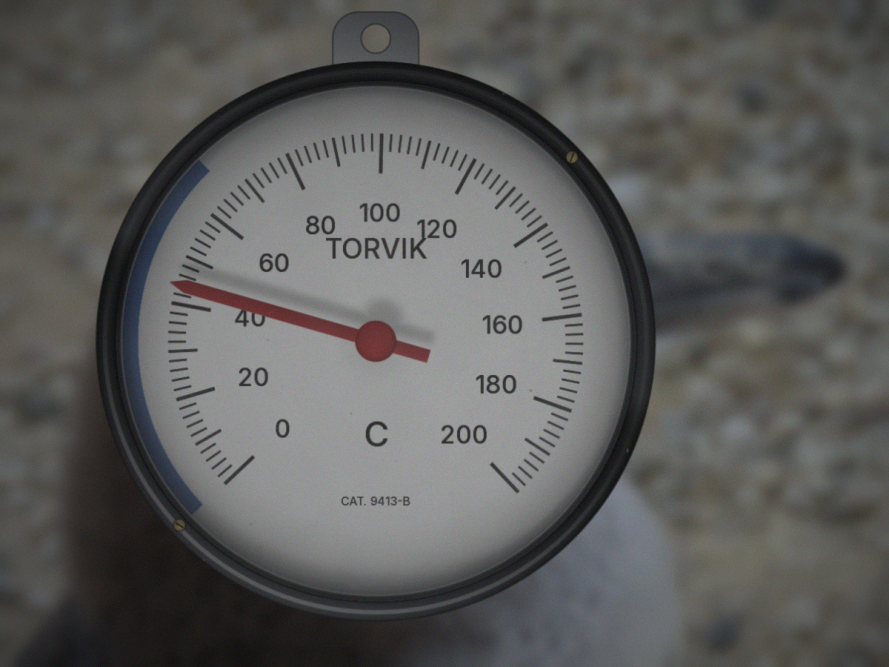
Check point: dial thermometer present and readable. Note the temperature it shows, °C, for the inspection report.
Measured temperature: 44 °C
